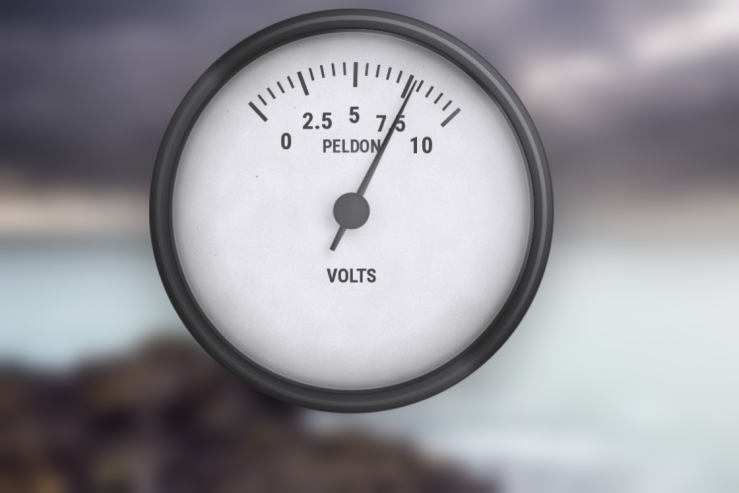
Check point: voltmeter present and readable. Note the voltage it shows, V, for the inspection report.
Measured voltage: 7.75 V
